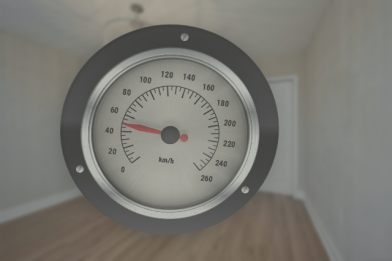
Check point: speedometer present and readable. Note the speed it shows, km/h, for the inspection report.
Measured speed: 50 km/h
